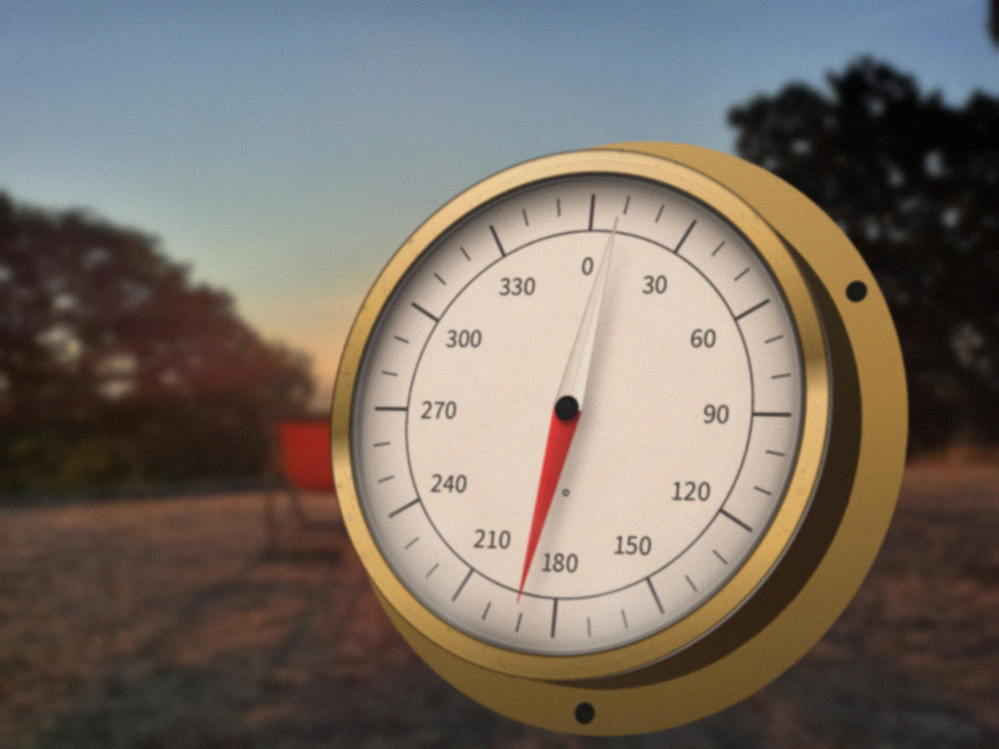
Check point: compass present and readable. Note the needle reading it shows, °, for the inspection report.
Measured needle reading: 190 °
